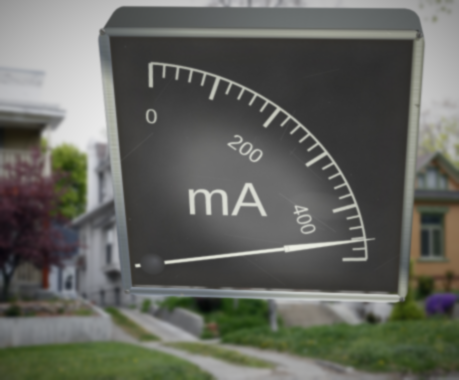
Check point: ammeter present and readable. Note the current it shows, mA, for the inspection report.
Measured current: 460 mA
